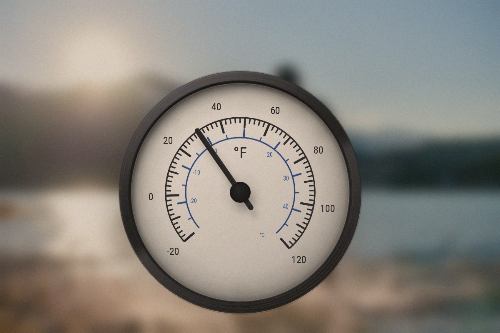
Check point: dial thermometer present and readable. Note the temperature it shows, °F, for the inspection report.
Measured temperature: 30 °F
